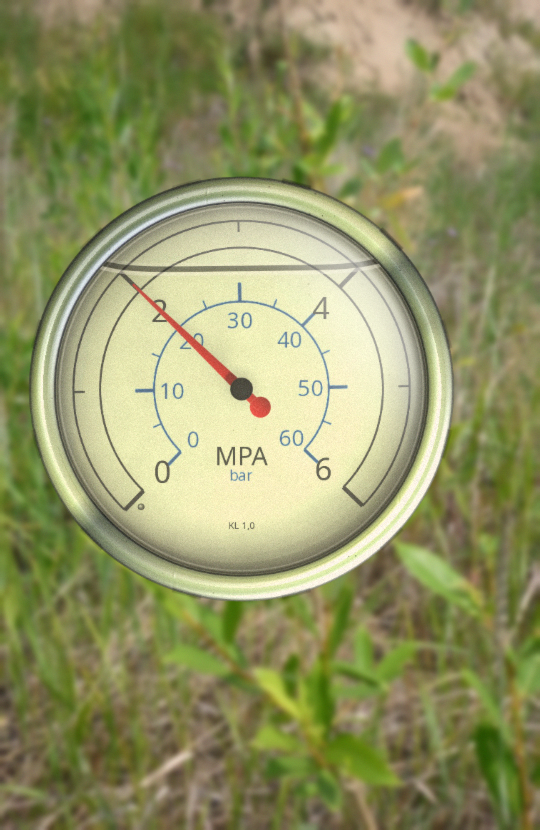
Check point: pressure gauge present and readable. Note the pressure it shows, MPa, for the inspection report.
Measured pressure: 2 MPa
